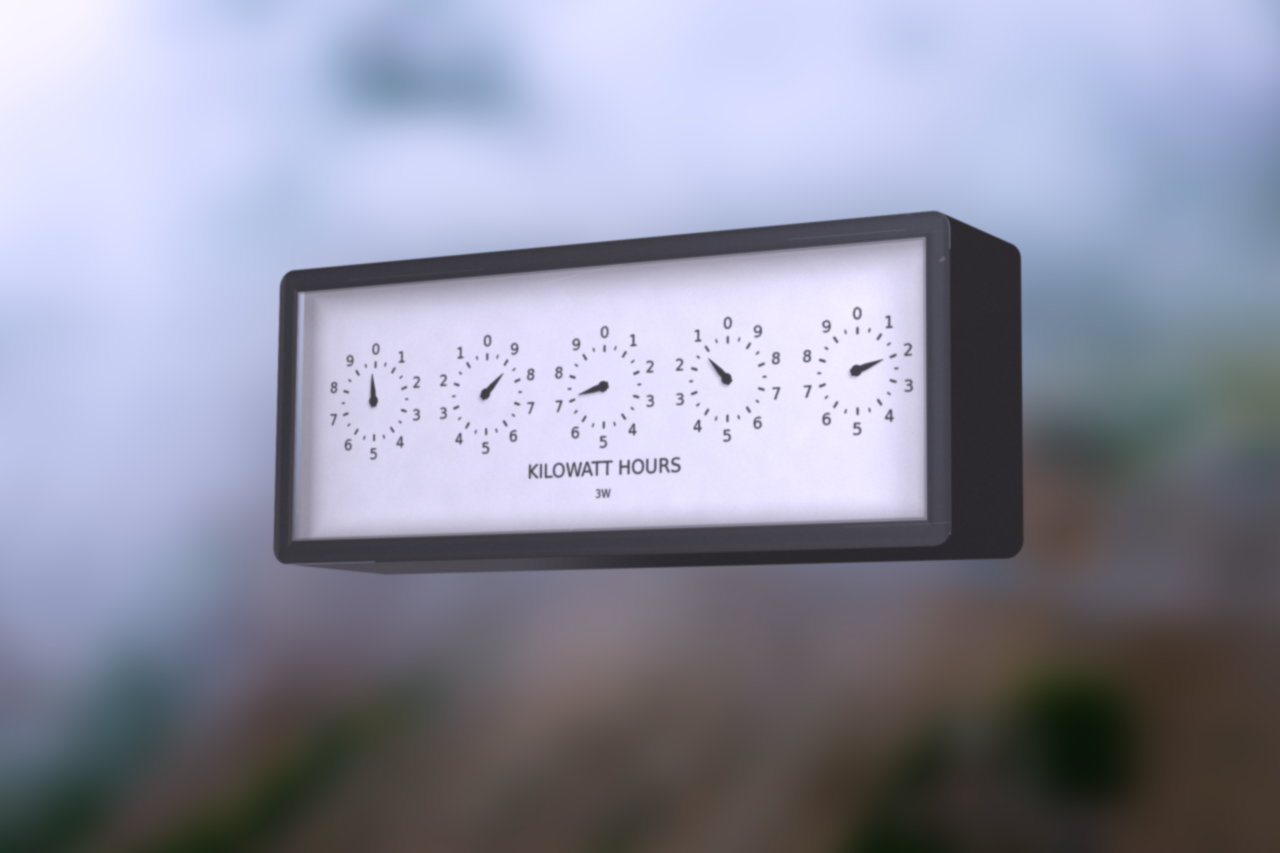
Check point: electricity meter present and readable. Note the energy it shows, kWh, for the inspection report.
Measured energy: 98712 kWh
